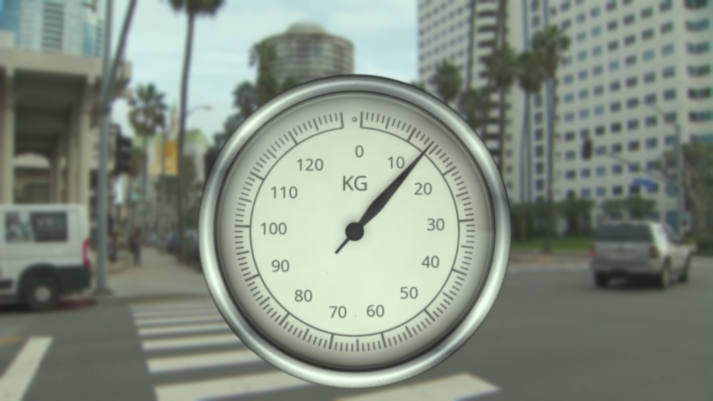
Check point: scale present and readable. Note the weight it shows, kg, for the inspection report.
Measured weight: 14 kg
